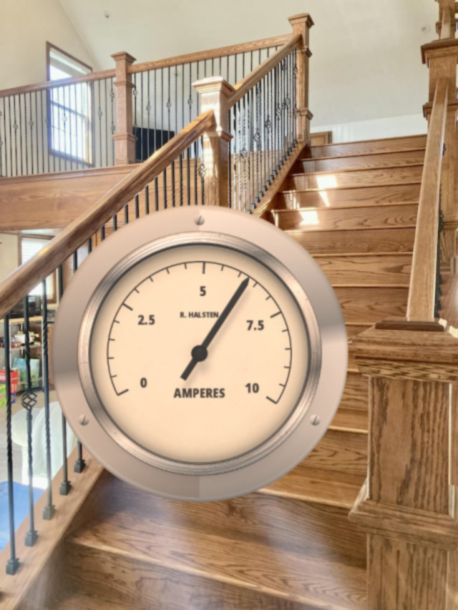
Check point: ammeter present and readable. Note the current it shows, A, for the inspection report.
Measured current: 6.25 A
